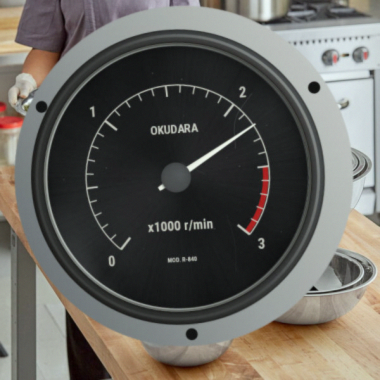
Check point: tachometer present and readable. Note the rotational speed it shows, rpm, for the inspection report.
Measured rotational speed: 2200 rpm
